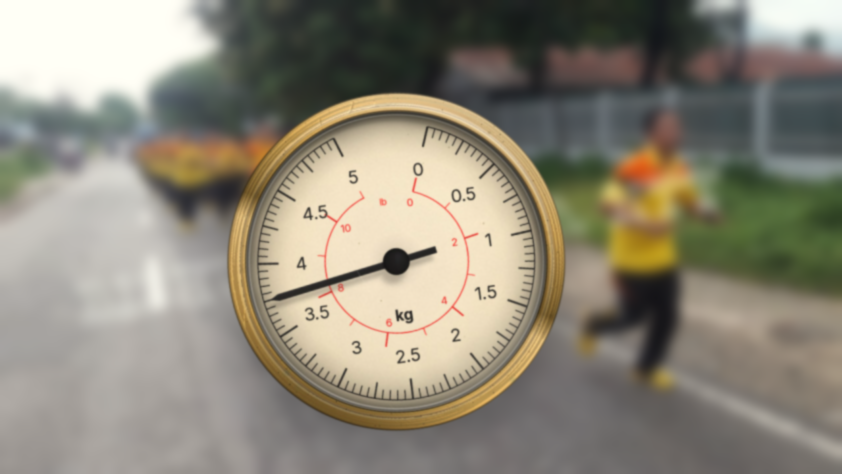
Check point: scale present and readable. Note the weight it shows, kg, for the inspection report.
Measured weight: 3.75 kg
